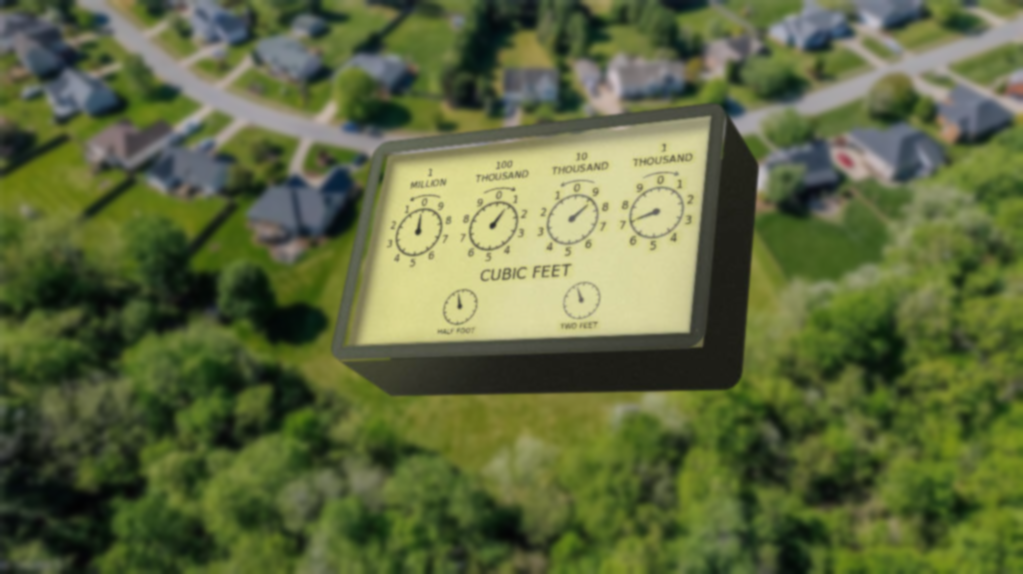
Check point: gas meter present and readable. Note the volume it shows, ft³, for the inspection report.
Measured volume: 8700 ft³
